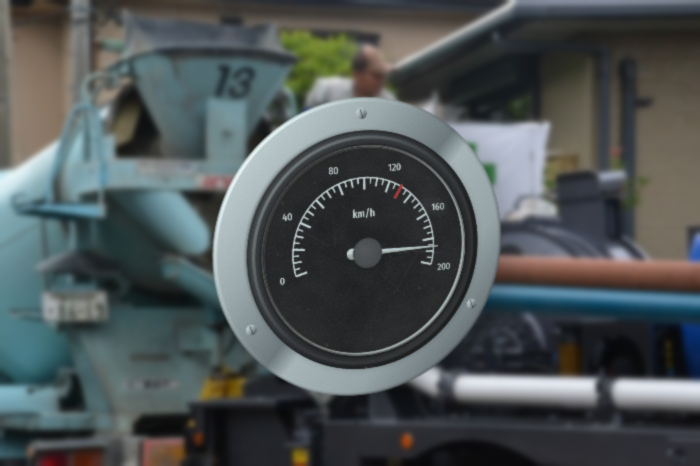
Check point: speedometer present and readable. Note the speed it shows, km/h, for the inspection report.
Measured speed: 185 km/h
